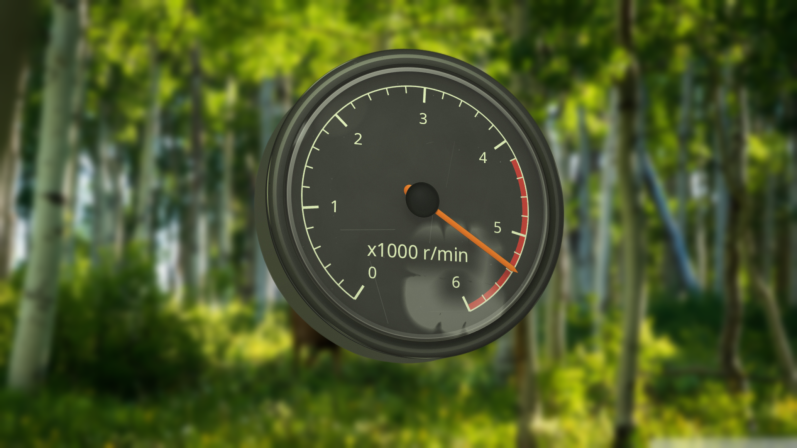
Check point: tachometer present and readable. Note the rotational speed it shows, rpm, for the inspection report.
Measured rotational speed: 5400 rpm
